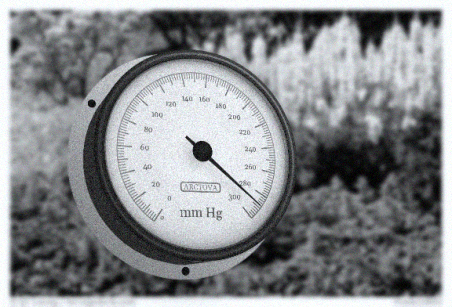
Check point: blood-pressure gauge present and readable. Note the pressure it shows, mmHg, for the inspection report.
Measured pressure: 290 mmHg
